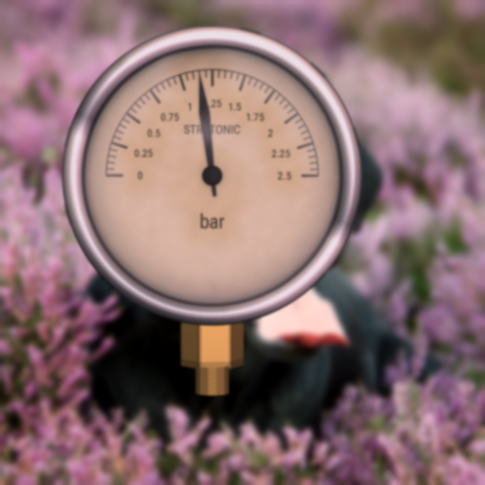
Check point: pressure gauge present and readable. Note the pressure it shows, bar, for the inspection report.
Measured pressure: 1.15 bar
